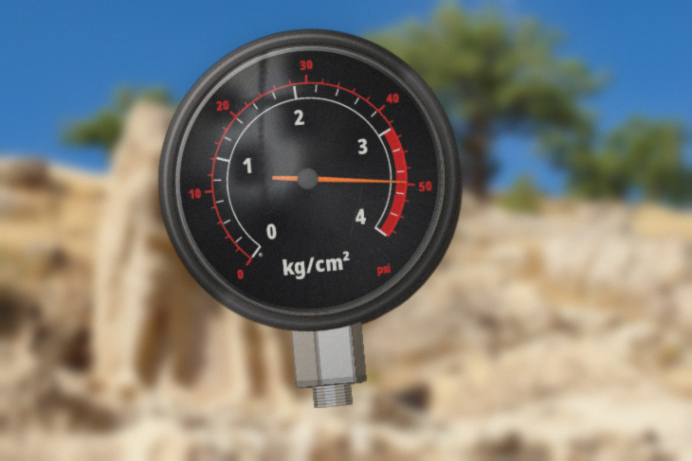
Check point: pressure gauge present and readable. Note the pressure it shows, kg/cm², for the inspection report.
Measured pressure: 3.5 kg/cm²
